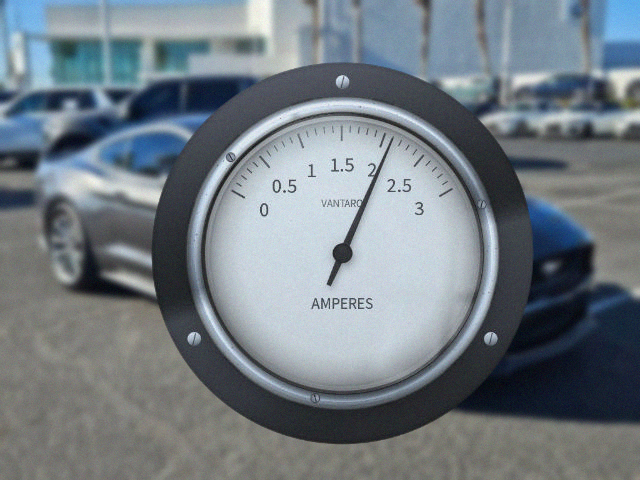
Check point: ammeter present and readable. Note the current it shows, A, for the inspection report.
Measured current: 2.1 A
